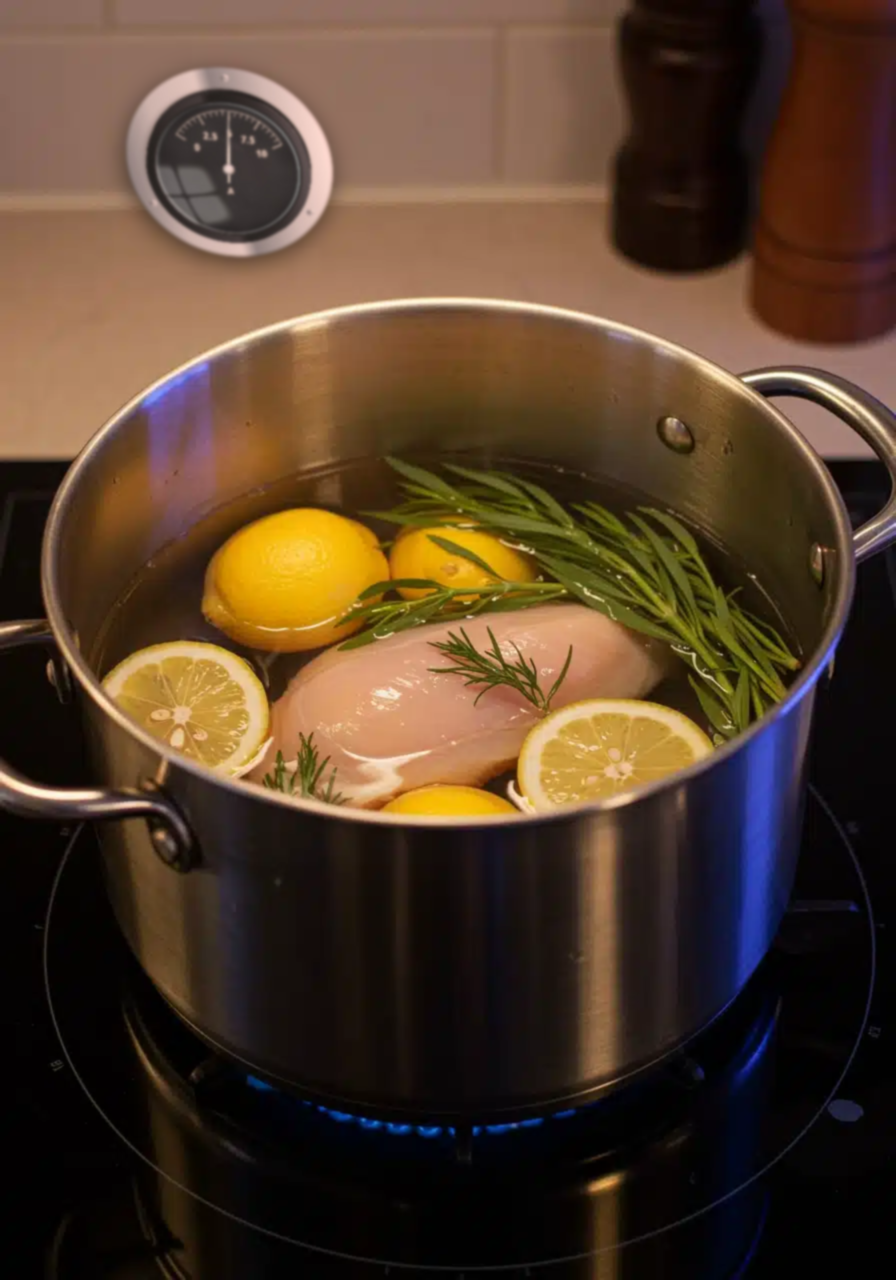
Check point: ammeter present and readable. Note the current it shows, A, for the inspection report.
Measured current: 5 A
